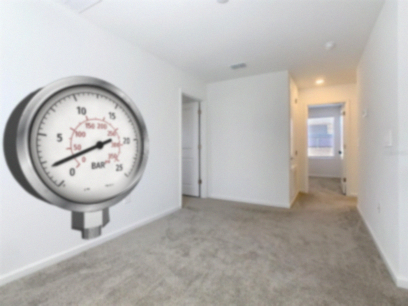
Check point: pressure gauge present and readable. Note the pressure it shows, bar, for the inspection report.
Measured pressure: 2 bar
